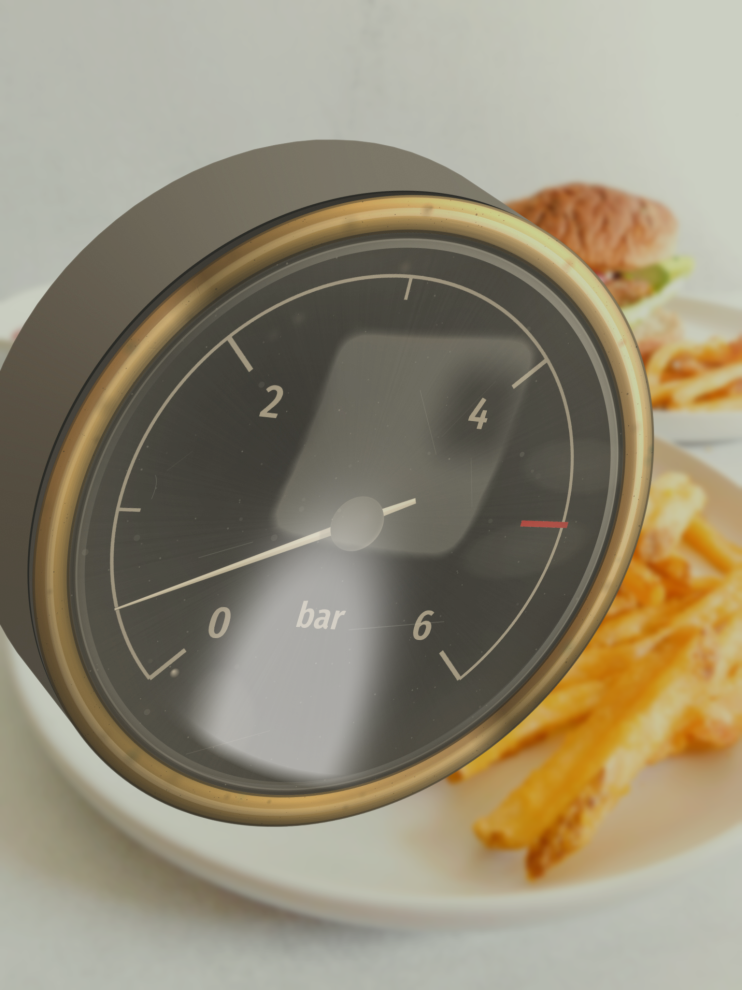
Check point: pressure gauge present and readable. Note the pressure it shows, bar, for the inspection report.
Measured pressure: 0.5 bar
